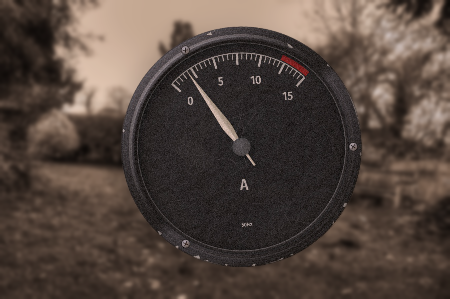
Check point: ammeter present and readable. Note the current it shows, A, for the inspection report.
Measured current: 2 A
